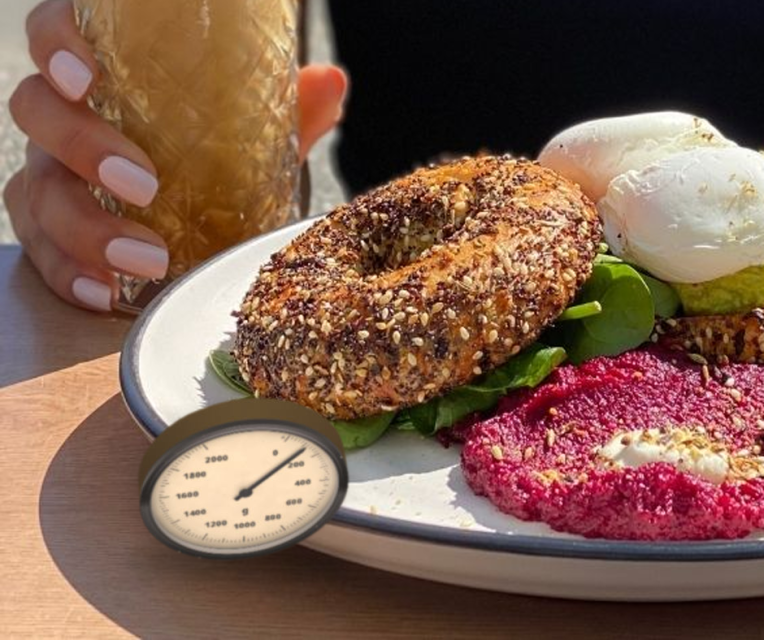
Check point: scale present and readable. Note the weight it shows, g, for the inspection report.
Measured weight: 100 g
